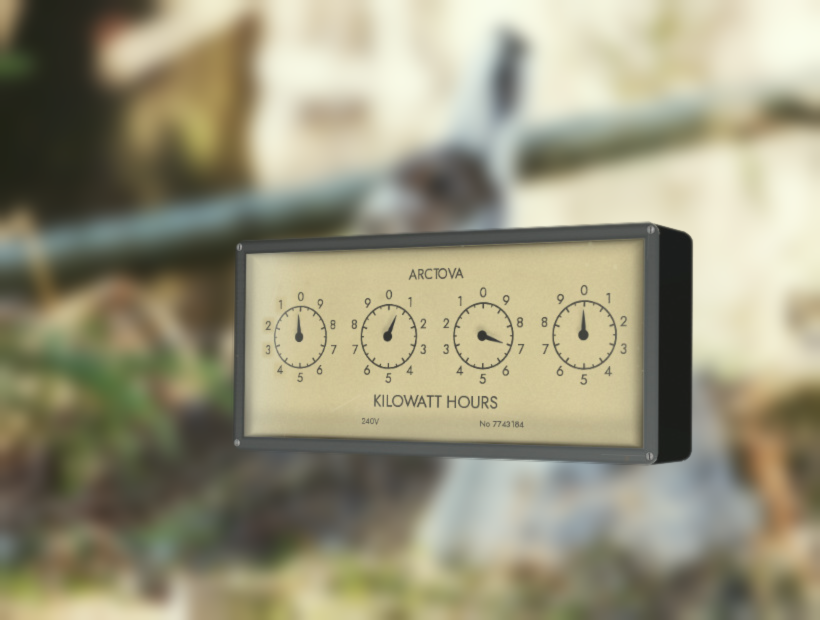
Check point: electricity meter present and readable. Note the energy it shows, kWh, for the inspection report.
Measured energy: 70 kWh
